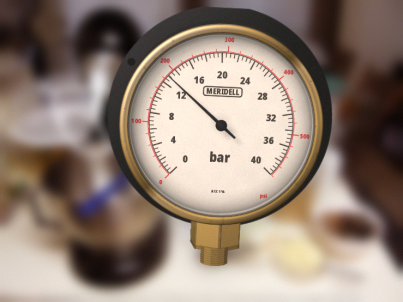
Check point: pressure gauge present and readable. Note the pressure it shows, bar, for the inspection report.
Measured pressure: 13 bar
